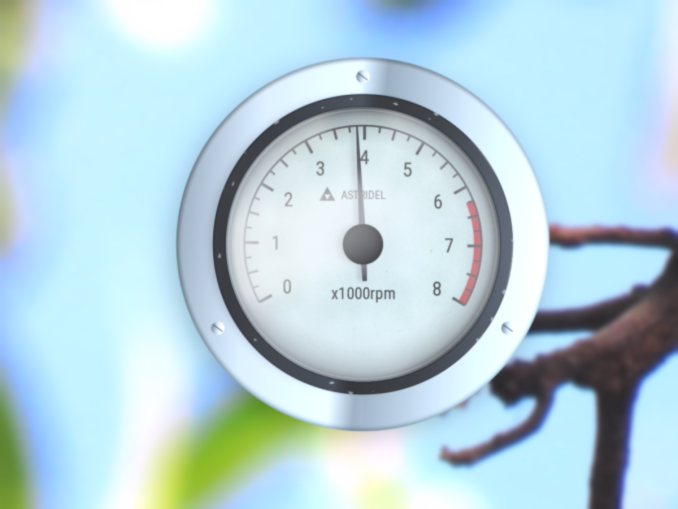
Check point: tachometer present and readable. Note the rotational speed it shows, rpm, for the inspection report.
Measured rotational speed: 3875 rpm
